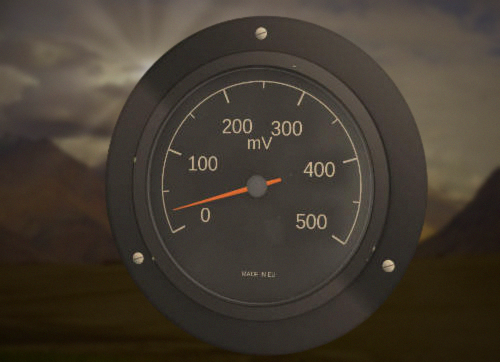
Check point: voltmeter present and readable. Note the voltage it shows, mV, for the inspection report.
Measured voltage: 25 mV
